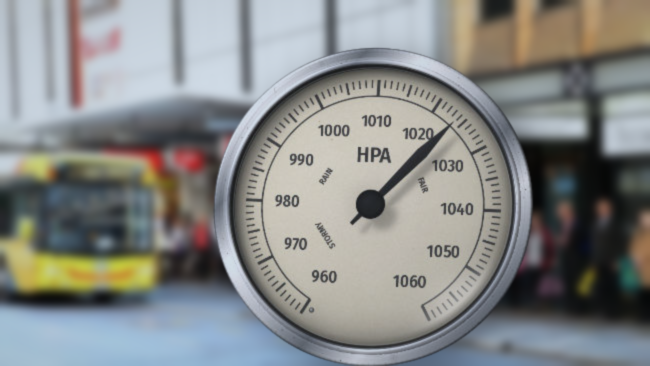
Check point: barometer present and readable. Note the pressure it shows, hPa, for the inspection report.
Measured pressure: 1024 hPa
